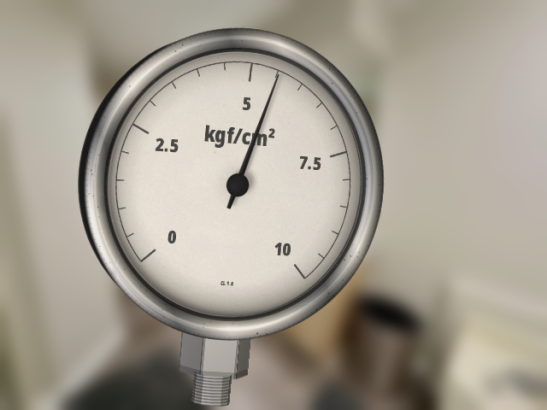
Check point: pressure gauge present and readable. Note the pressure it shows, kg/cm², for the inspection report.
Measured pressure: 5.5 kg/cm²
